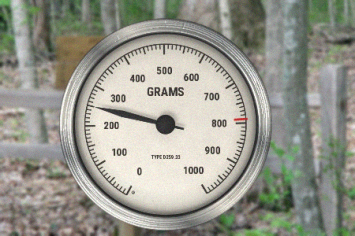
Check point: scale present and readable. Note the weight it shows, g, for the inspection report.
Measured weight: 250 g
